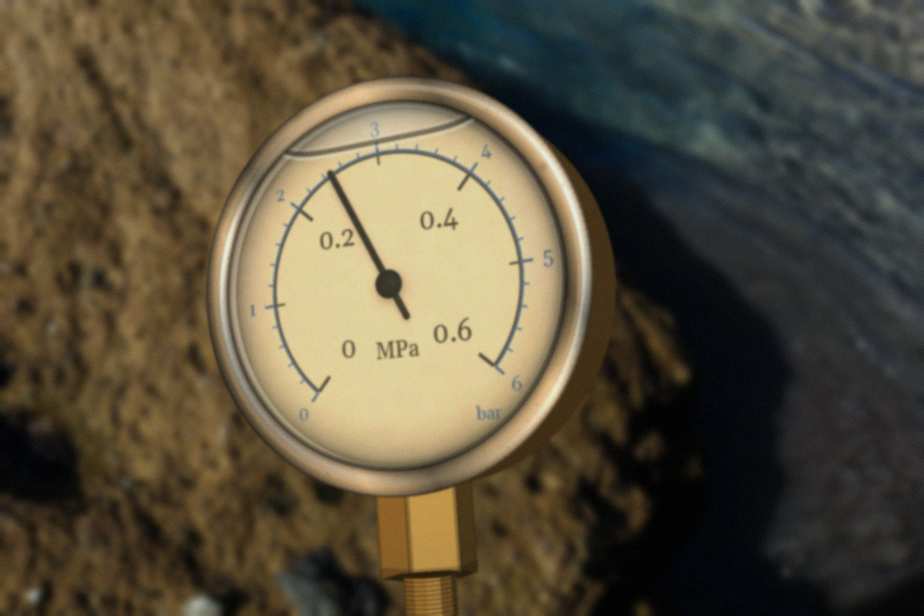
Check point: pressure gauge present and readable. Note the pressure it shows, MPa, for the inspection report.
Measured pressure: 0.25 MPa
